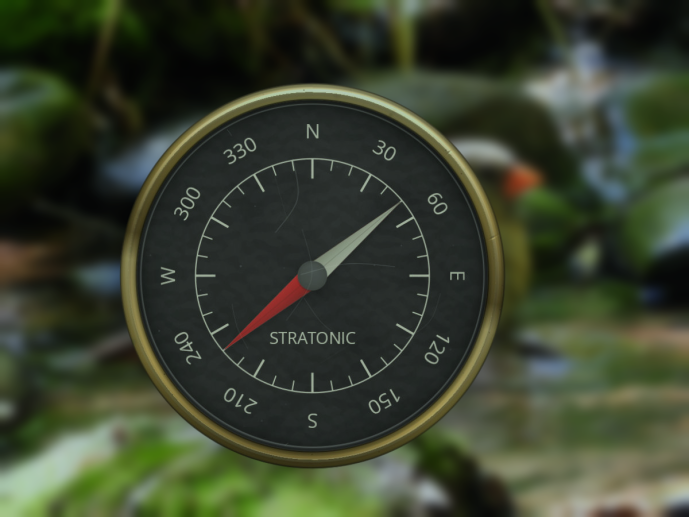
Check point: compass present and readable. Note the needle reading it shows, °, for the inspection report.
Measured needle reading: 230 °
